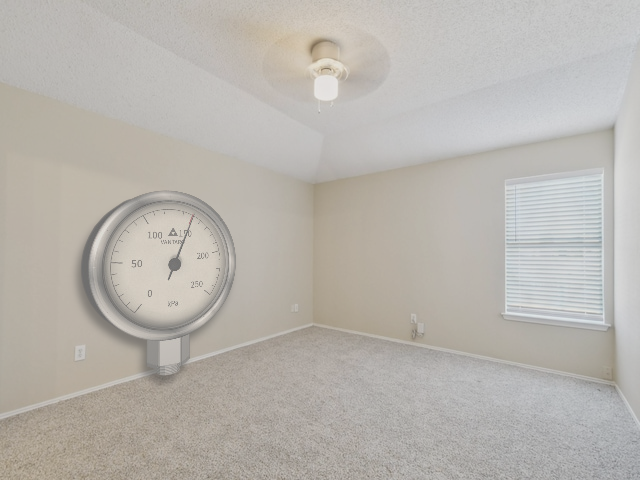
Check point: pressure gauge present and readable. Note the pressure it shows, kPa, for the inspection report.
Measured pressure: 150 kPa
